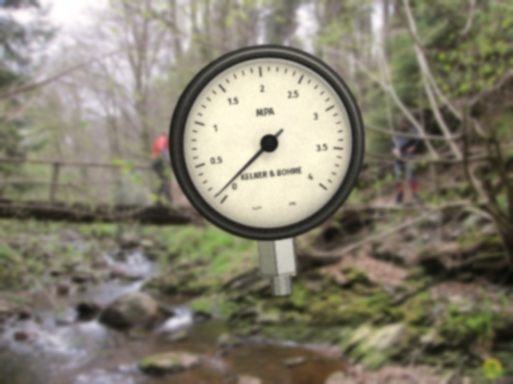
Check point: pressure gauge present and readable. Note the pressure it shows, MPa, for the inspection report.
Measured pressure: 0.1 MPa
